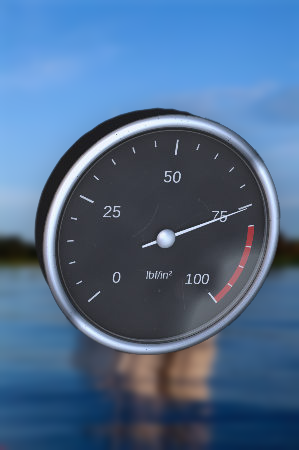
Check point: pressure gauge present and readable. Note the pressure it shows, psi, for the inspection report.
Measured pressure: 75 psi
